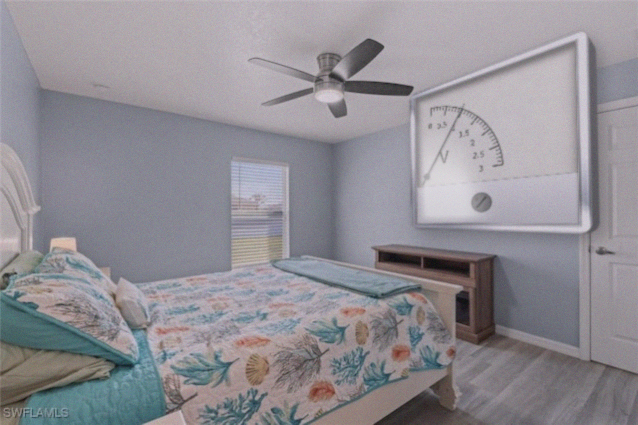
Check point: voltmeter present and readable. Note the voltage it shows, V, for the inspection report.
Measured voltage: 1 V
